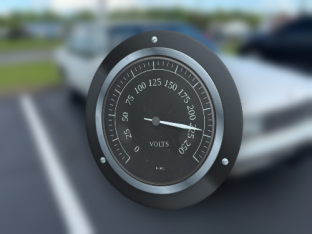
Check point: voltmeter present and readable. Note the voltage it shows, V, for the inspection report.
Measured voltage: 220 V
